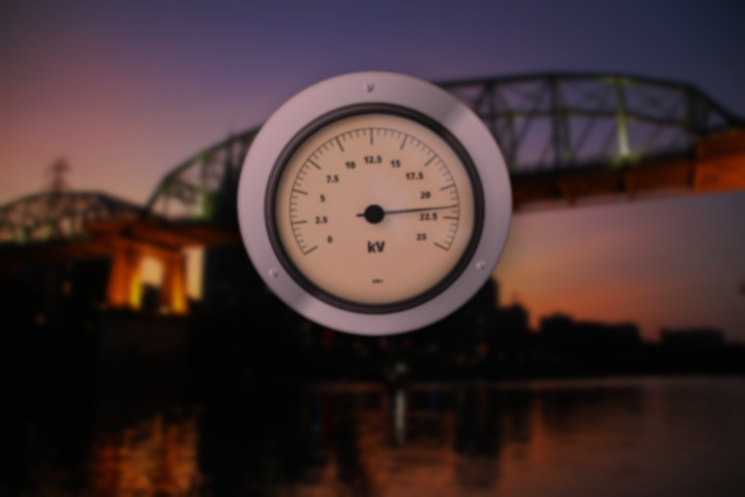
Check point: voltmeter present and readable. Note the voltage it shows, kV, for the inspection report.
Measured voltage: 21.5 kV
